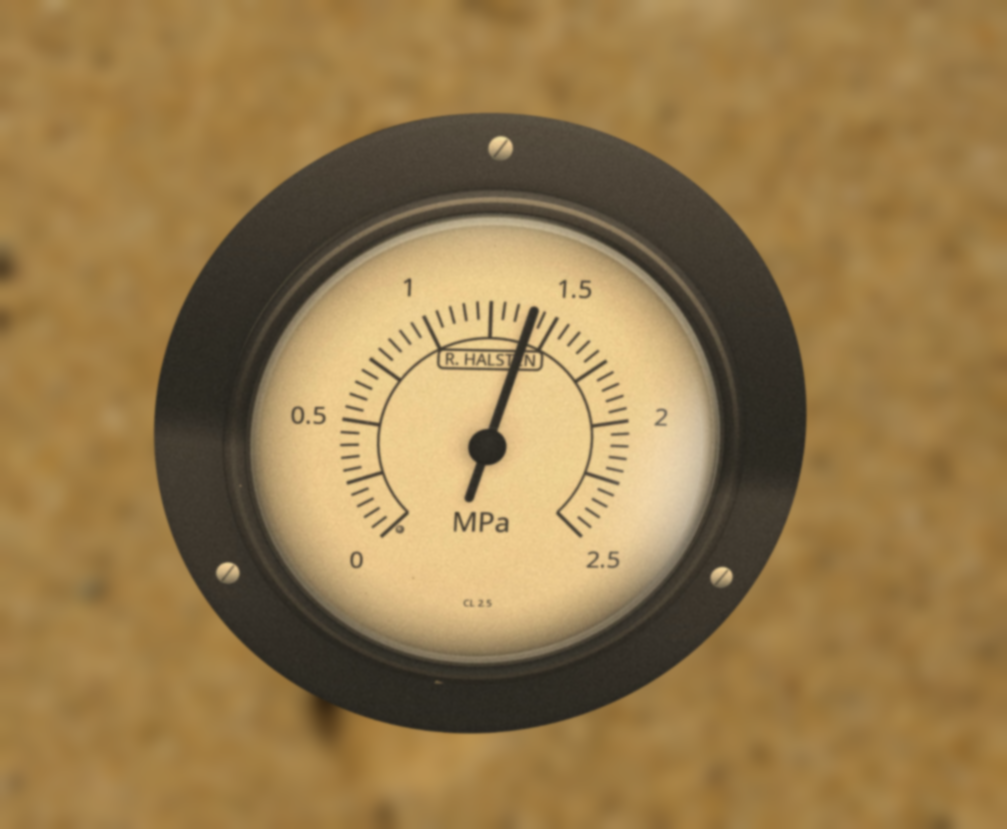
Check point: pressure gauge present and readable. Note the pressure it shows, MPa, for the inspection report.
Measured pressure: 1.4 MPa
